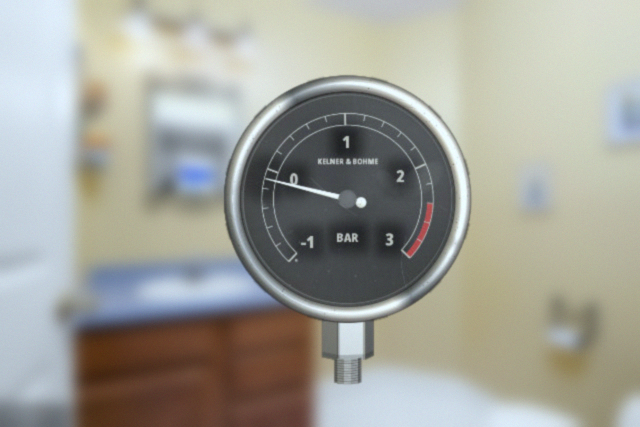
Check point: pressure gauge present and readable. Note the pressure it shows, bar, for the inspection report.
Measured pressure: -0.1 bar
